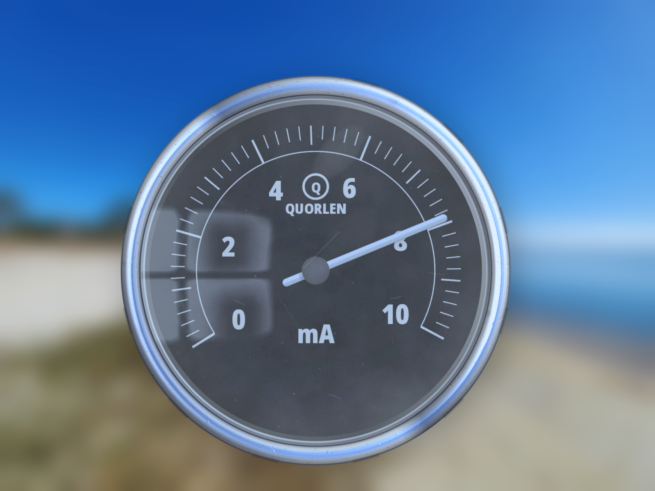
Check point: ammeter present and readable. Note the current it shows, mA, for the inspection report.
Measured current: 7.9 mA
